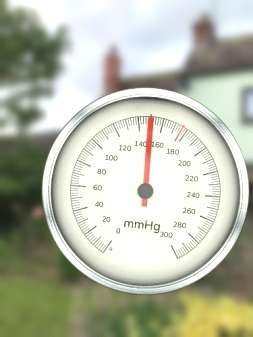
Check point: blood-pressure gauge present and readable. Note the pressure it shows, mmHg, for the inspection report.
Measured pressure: 150 mmHg
